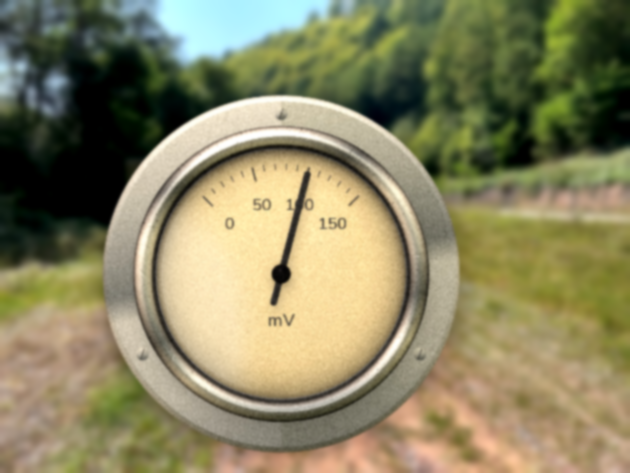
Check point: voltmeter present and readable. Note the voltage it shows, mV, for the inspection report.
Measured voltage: 100 mV
